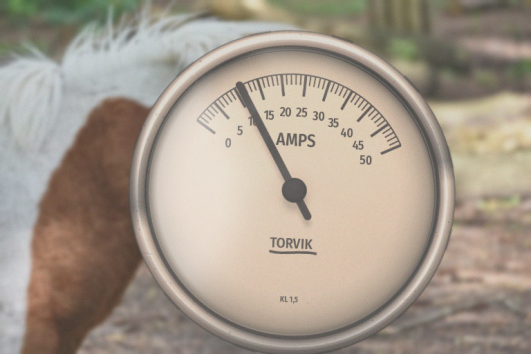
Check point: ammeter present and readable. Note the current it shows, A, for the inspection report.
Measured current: 11 A
